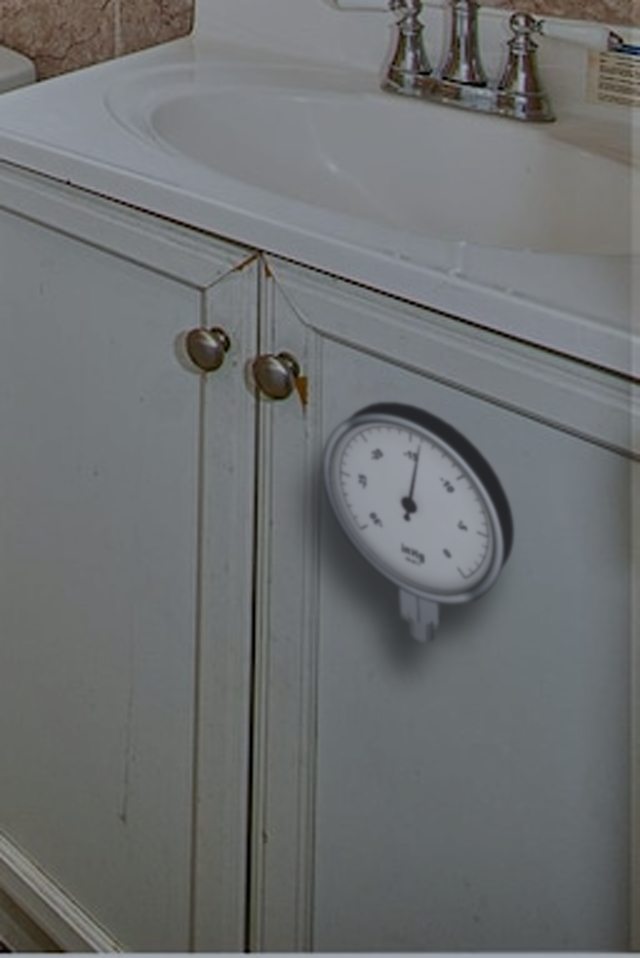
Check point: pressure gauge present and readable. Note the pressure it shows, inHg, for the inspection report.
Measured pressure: -14 inHg
